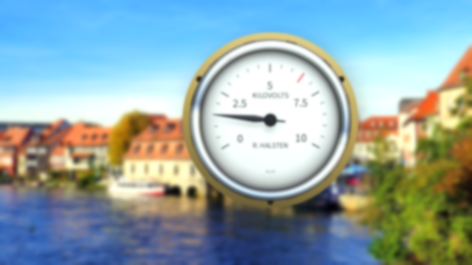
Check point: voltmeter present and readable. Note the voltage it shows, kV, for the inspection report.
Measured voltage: 1.5 kV
